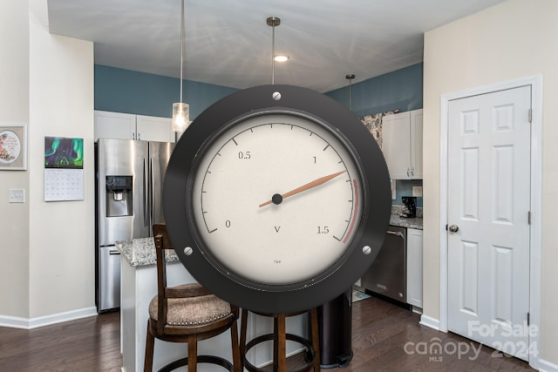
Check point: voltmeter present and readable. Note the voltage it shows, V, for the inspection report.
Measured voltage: 1.15 V
